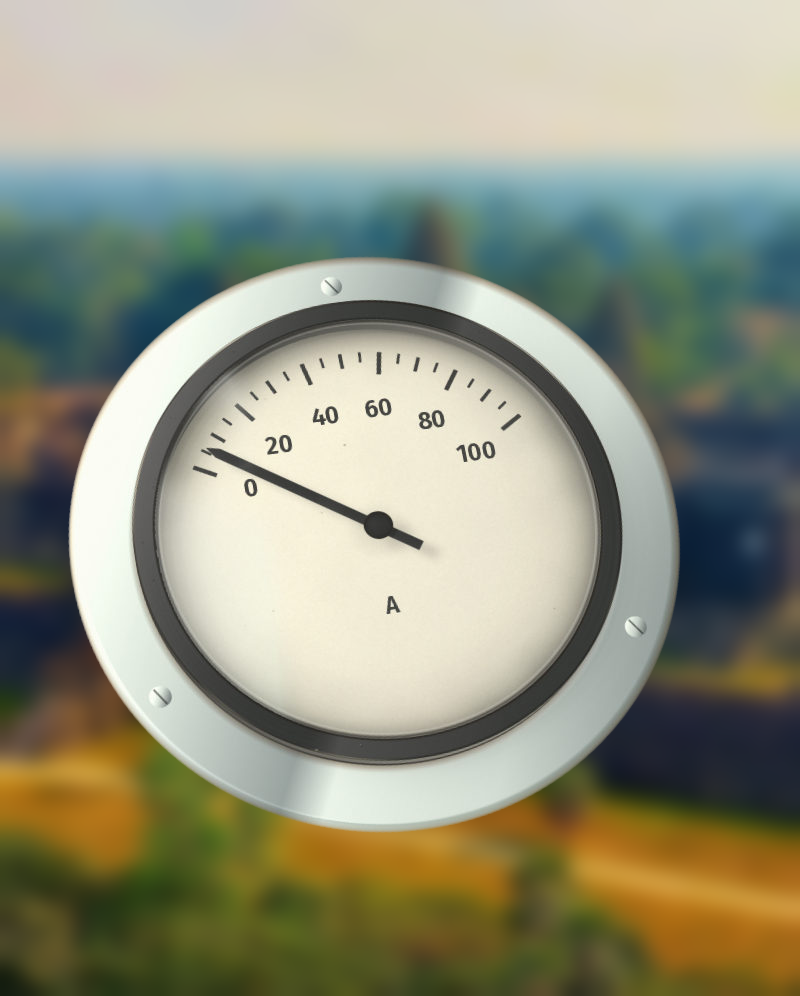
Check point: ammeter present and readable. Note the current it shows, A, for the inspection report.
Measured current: 5 A
